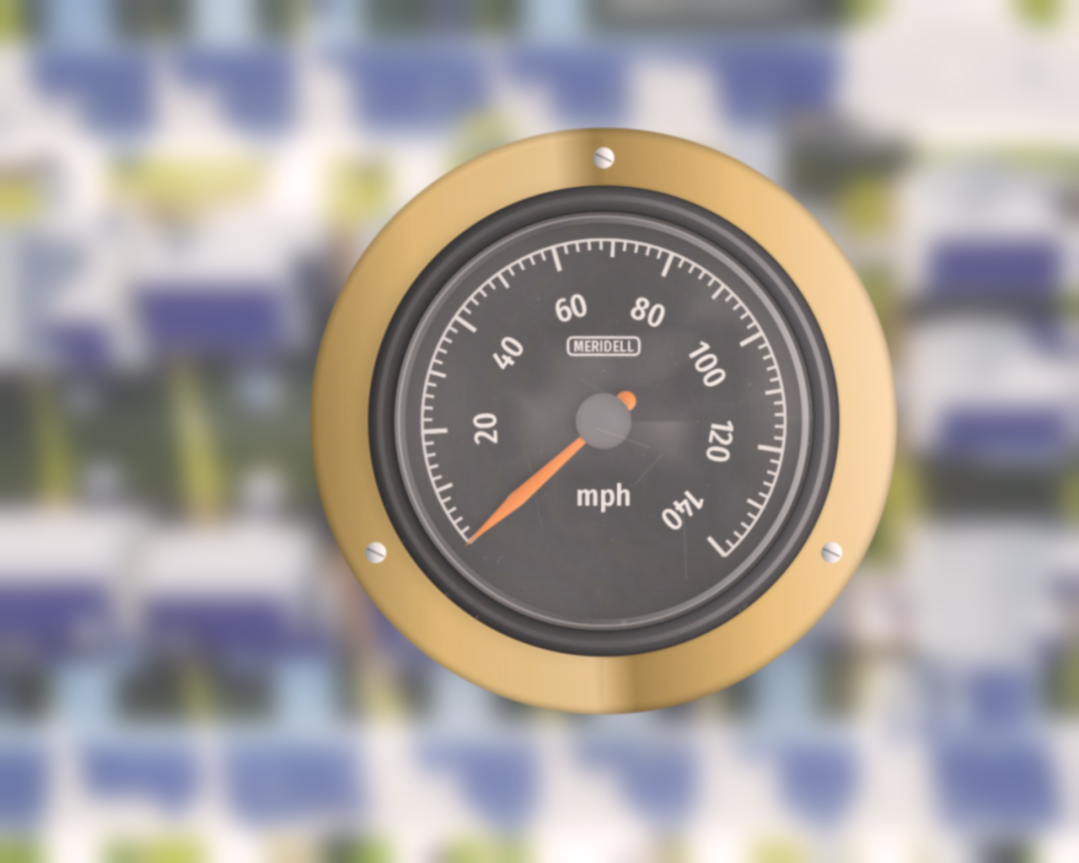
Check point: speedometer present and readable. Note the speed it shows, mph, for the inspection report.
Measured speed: 0 mph
